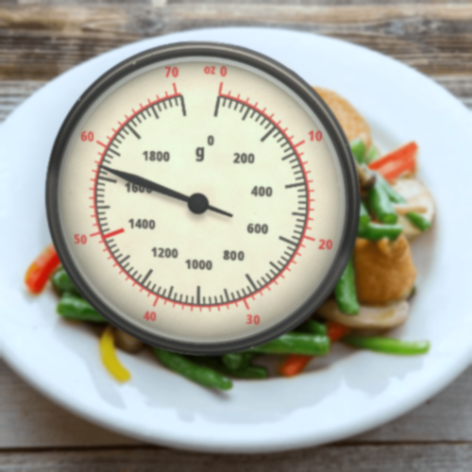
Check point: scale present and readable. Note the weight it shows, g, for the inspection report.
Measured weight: 1640 g
